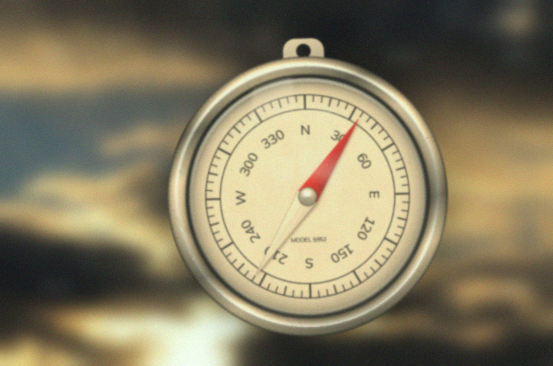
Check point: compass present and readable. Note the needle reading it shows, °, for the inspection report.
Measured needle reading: 35 °
